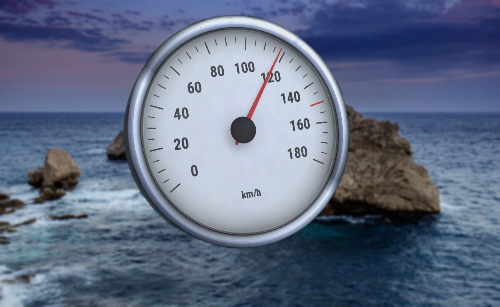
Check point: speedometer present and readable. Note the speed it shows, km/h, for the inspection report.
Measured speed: 117.5 km/h
